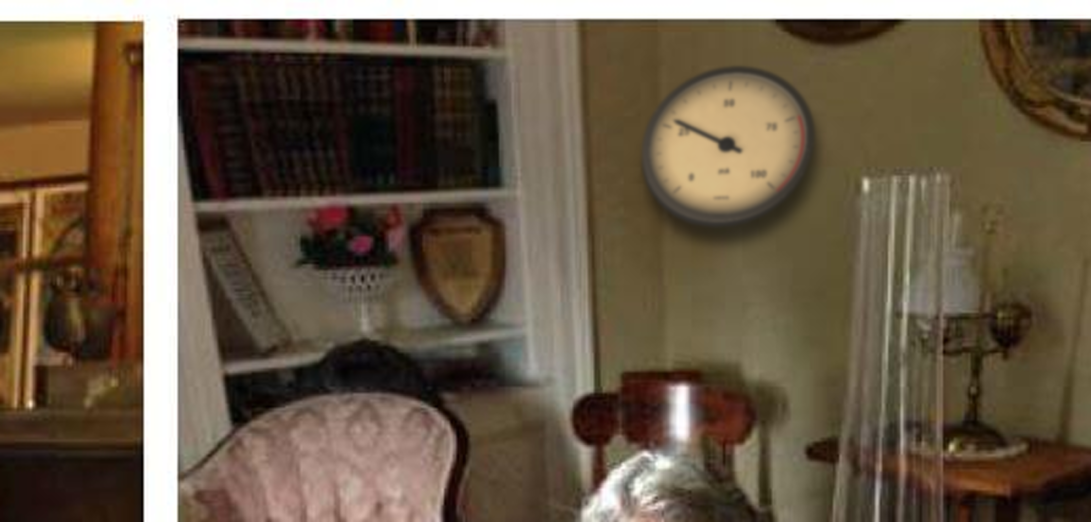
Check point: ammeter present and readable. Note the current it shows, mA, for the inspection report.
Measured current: 27.5 mA
